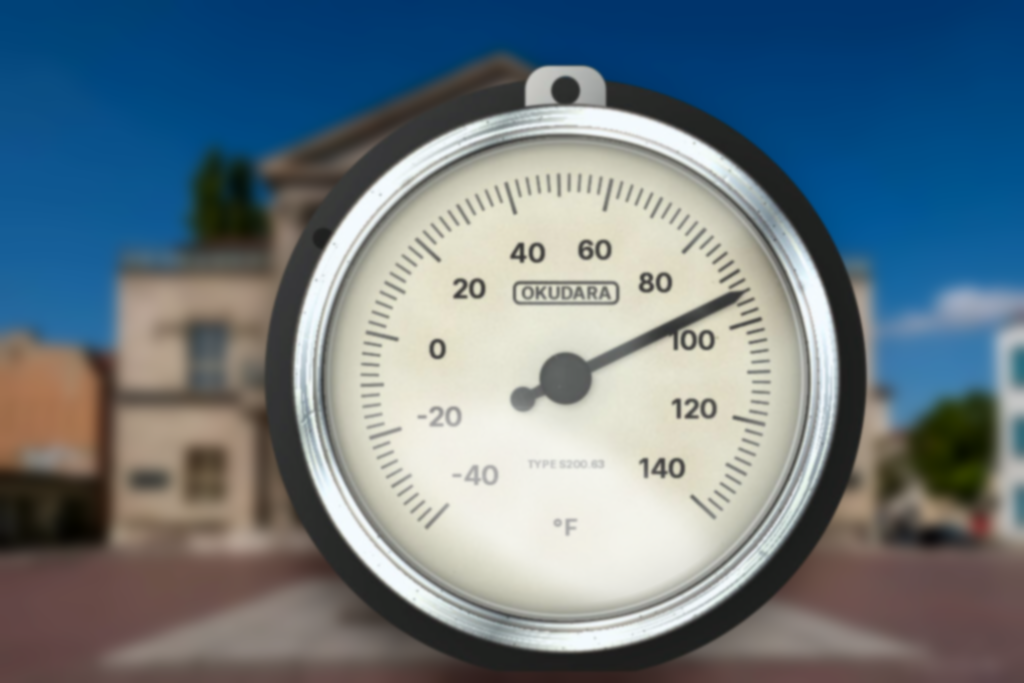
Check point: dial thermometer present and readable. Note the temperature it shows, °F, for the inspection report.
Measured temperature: 94 °F
